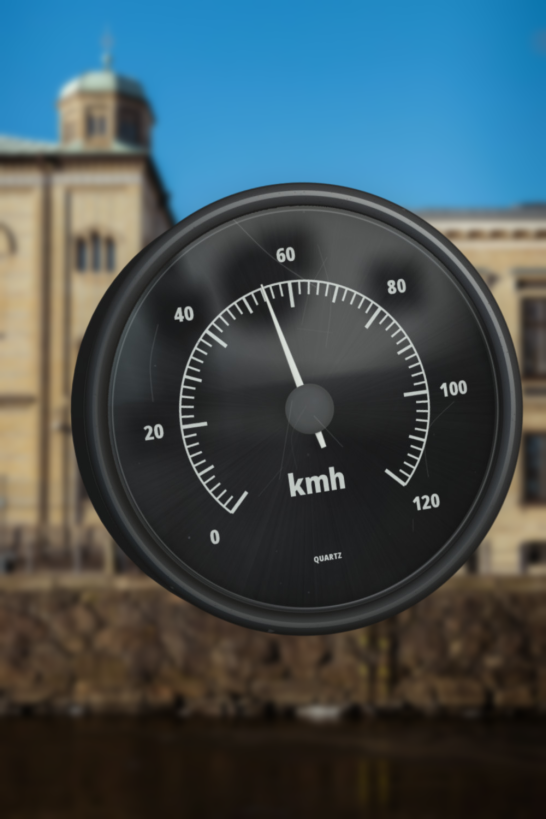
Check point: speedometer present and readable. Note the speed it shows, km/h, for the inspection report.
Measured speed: 54 km/h
